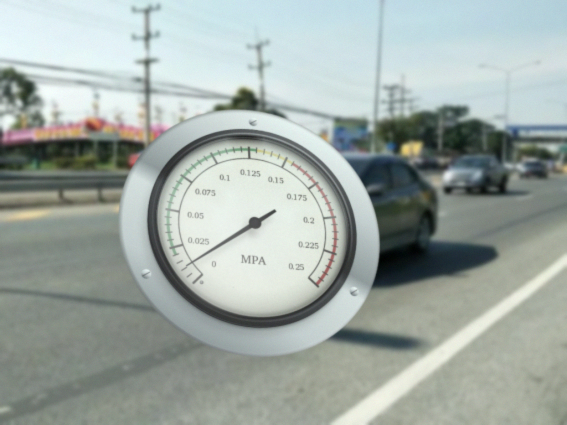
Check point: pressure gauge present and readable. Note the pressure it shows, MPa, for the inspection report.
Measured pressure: 0.01 MPa
